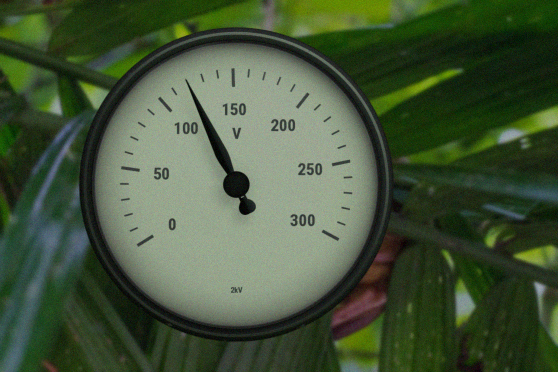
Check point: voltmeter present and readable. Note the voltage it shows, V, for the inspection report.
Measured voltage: 120 V
